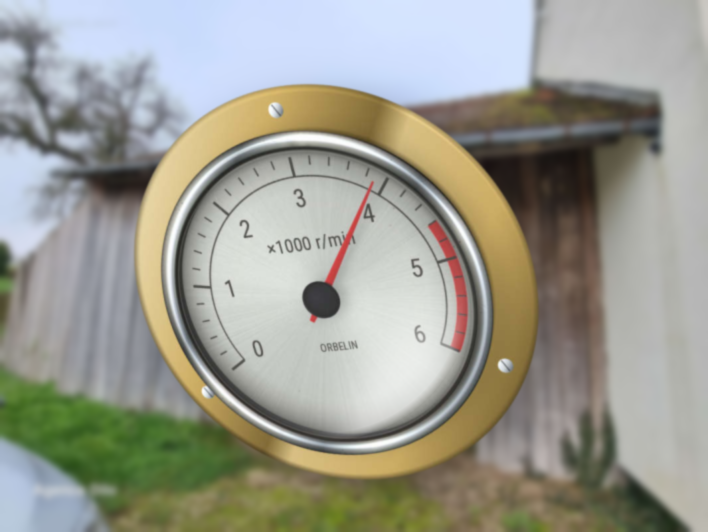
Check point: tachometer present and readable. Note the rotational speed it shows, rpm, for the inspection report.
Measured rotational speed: 3900 rpm
